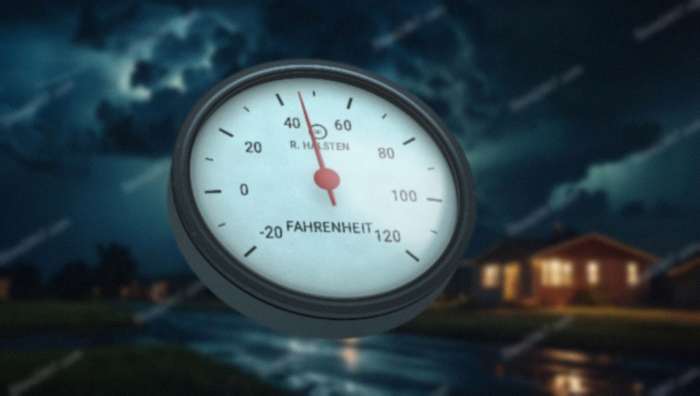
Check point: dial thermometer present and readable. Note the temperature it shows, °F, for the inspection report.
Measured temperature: 45 °F
